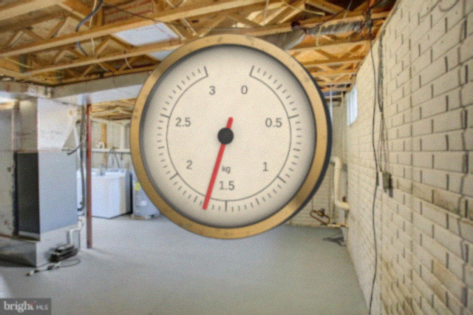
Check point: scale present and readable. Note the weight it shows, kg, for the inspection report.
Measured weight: 1.65 kg
